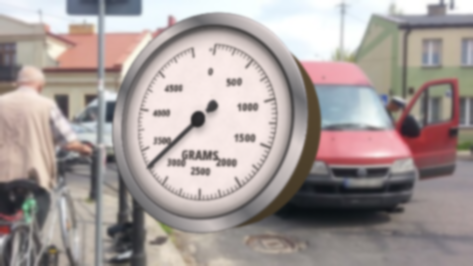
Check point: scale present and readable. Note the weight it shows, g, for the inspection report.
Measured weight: 3250 g
